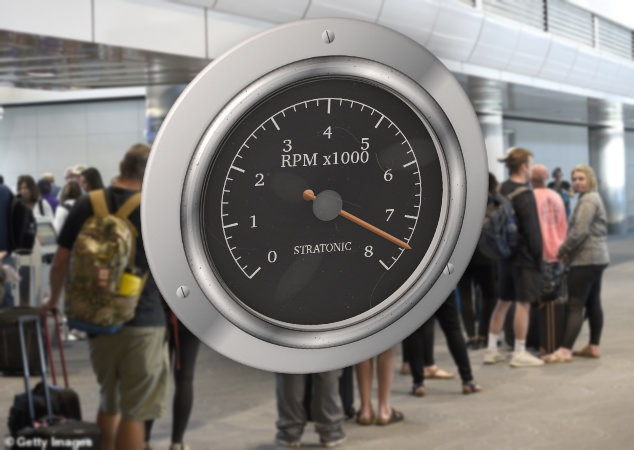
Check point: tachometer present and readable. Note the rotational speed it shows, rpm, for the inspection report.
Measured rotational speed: 7500 rpm
